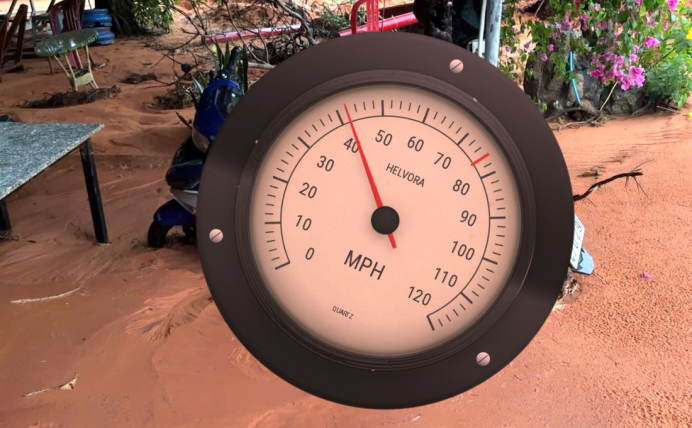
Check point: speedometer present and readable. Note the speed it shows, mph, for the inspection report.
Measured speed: 42 mph
